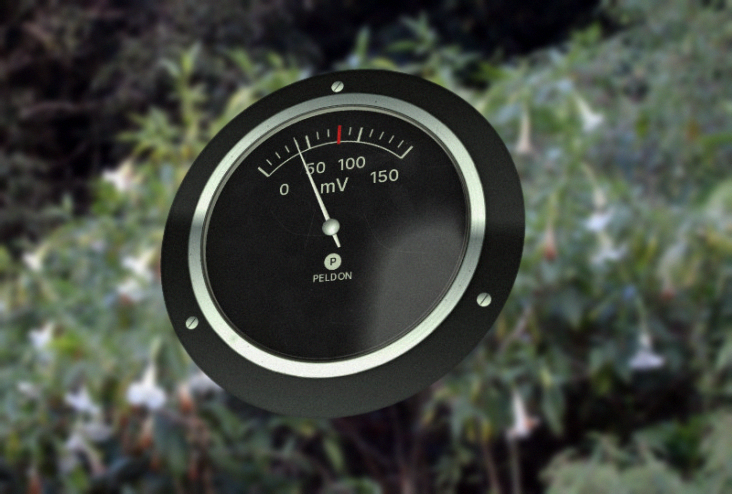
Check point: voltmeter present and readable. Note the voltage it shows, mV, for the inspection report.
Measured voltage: 40 mV
